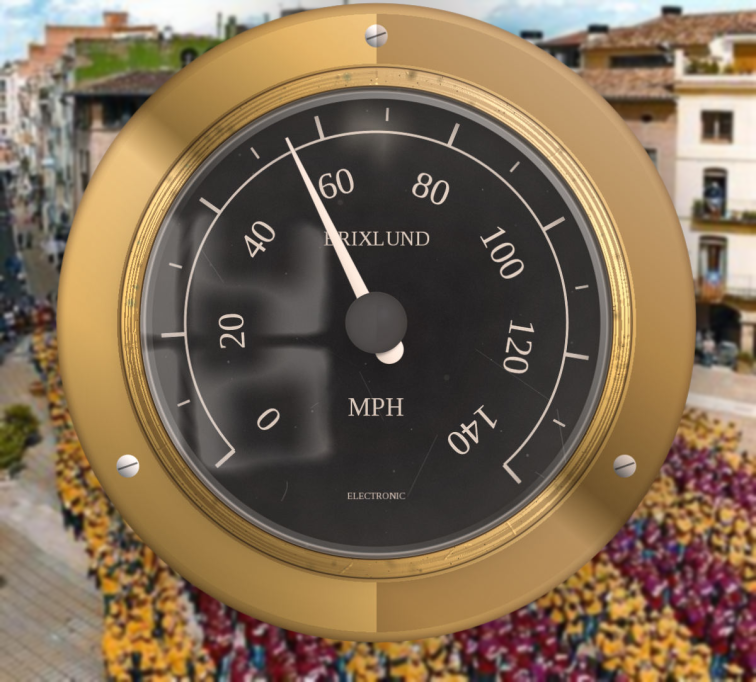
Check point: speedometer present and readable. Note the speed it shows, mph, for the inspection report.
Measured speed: 55 mph
